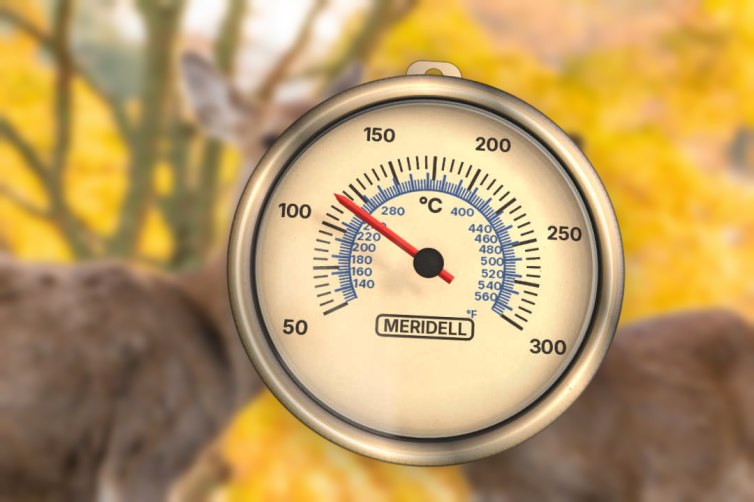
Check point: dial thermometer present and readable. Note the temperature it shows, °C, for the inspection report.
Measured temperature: 115 °C
